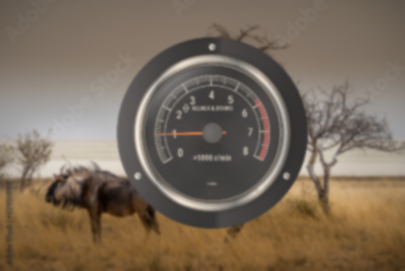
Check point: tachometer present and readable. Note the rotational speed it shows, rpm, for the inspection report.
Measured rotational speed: 1000 rpm
